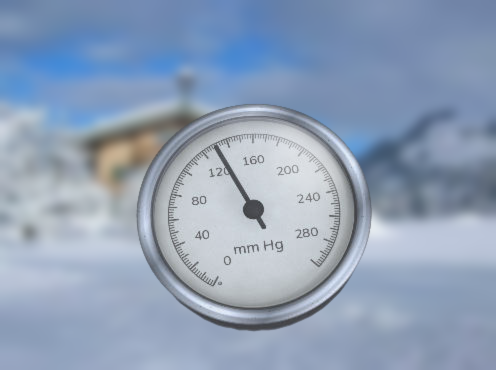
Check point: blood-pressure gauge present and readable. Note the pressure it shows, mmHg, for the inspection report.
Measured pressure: 130 mmHg
